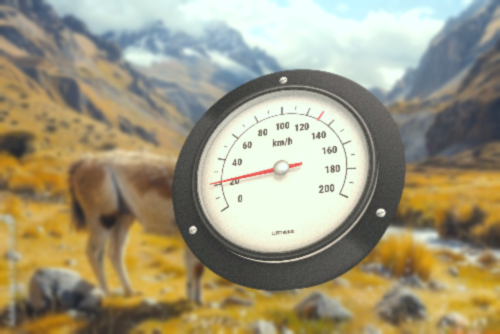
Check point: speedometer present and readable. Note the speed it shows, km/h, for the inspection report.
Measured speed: 20 km/h
